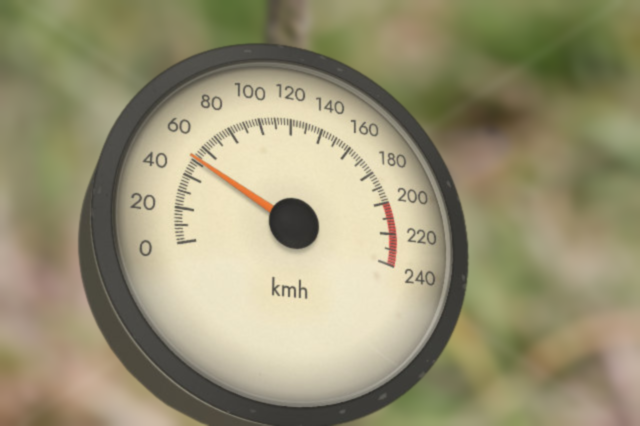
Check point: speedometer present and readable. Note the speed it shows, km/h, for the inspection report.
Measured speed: 50 km/h
